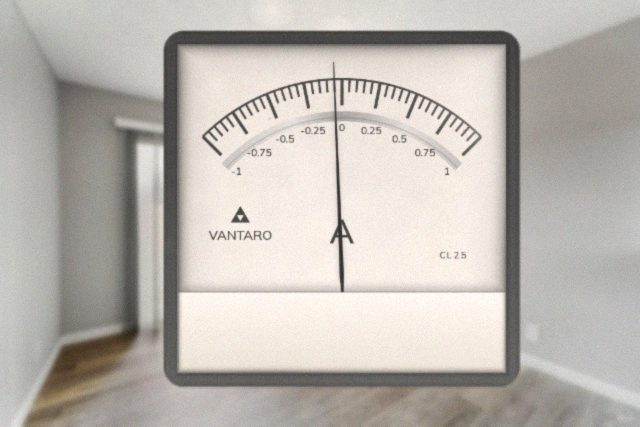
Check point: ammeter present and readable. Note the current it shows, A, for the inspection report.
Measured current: -0.05 A
